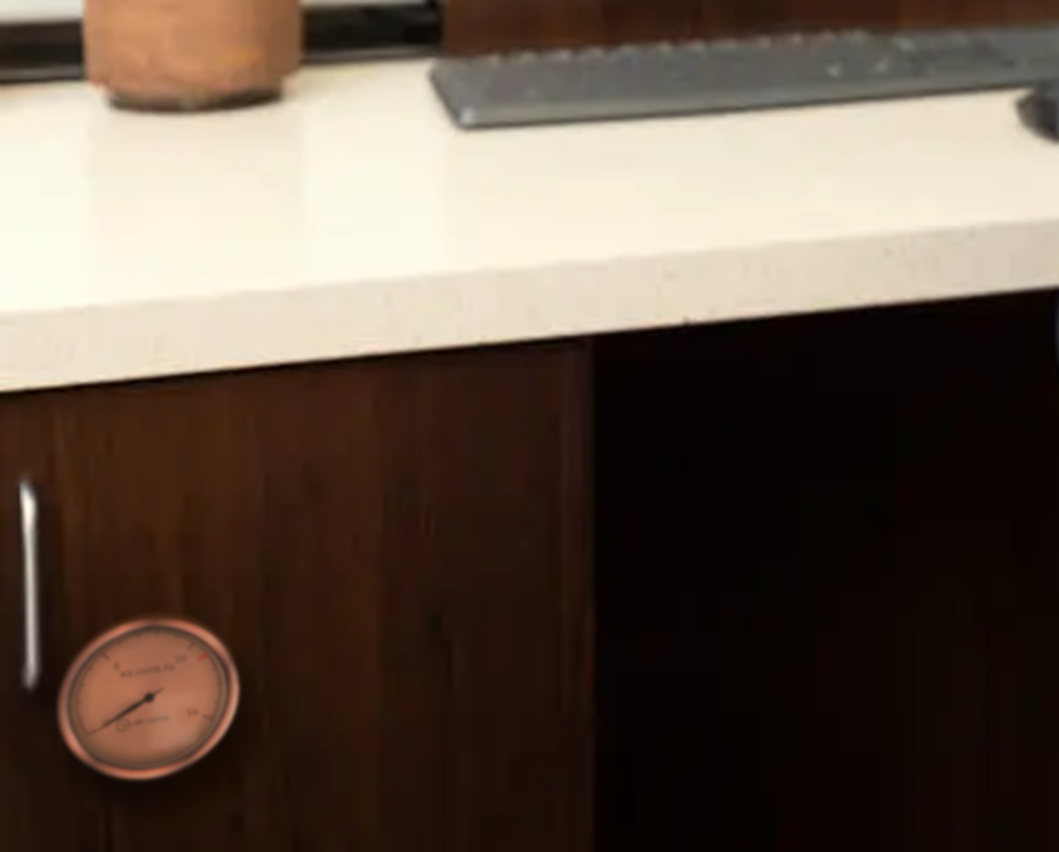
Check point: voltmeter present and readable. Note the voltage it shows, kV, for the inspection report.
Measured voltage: 0 kV
